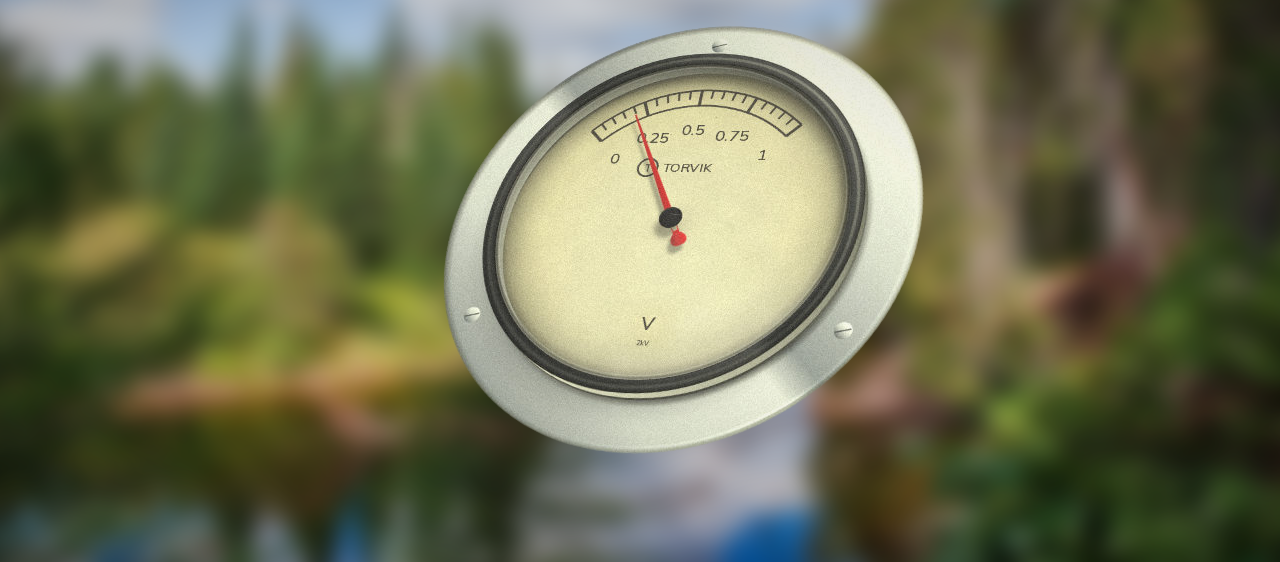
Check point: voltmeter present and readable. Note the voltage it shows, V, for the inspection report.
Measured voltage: 0.2 V
